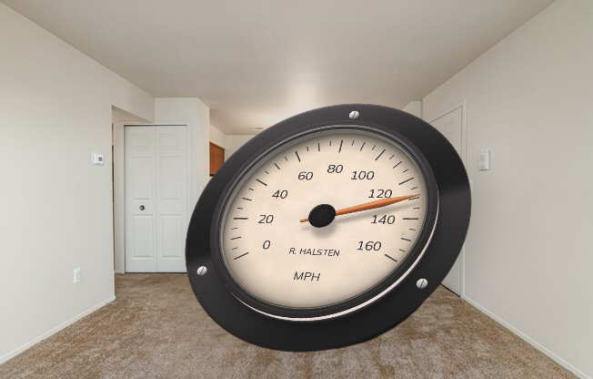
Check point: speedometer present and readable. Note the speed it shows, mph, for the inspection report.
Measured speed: 130 mph
